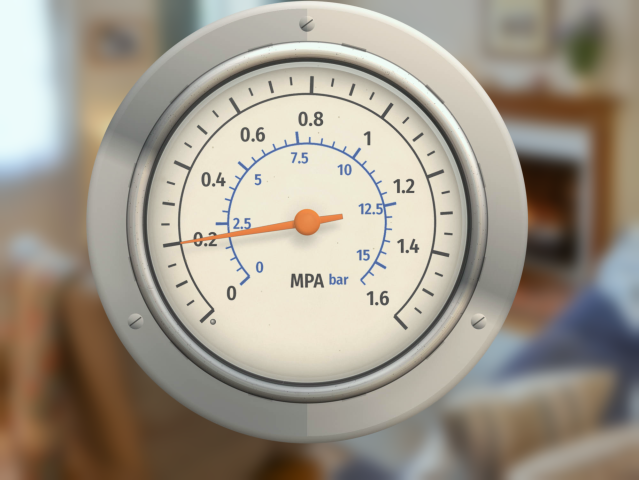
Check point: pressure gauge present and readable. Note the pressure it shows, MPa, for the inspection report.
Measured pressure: 0.2 MPa
